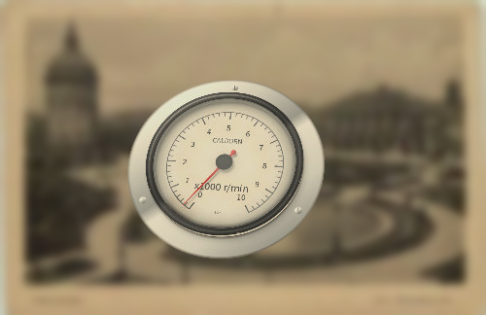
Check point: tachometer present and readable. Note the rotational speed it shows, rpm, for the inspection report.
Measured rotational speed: 200 rpm
